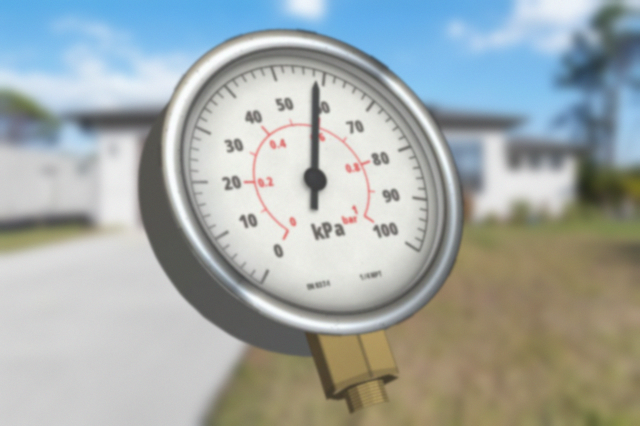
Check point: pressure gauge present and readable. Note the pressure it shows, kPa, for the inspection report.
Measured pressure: 58 kPa
